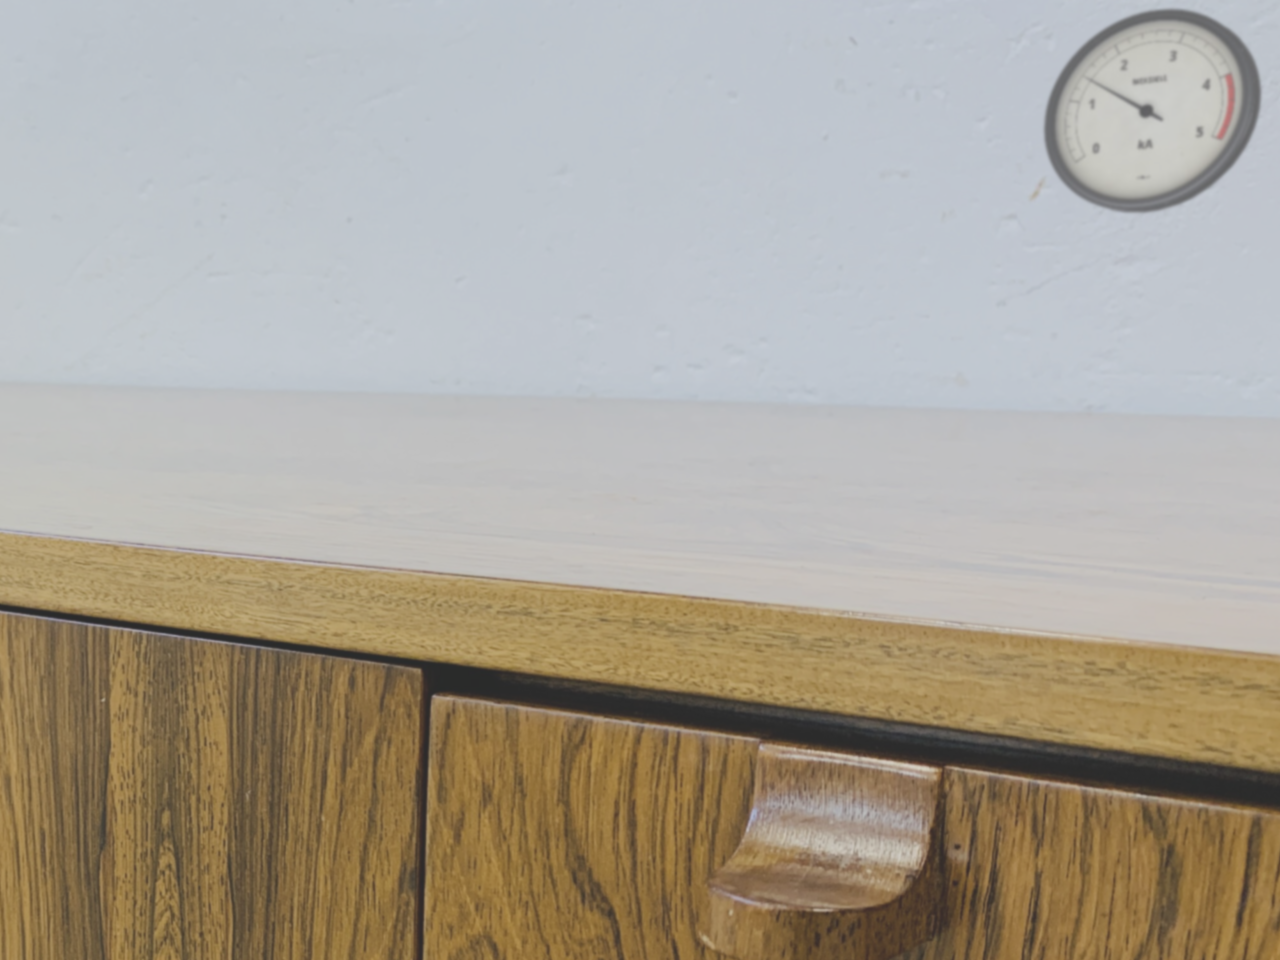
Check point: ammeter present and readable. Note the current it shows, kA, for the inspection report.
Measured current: 1.4 kA
